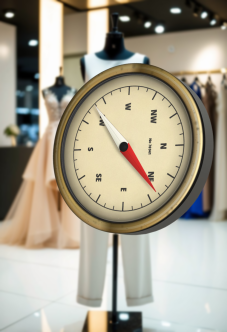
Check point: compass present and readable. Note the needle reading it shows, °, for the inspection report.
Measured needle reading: 50 °
